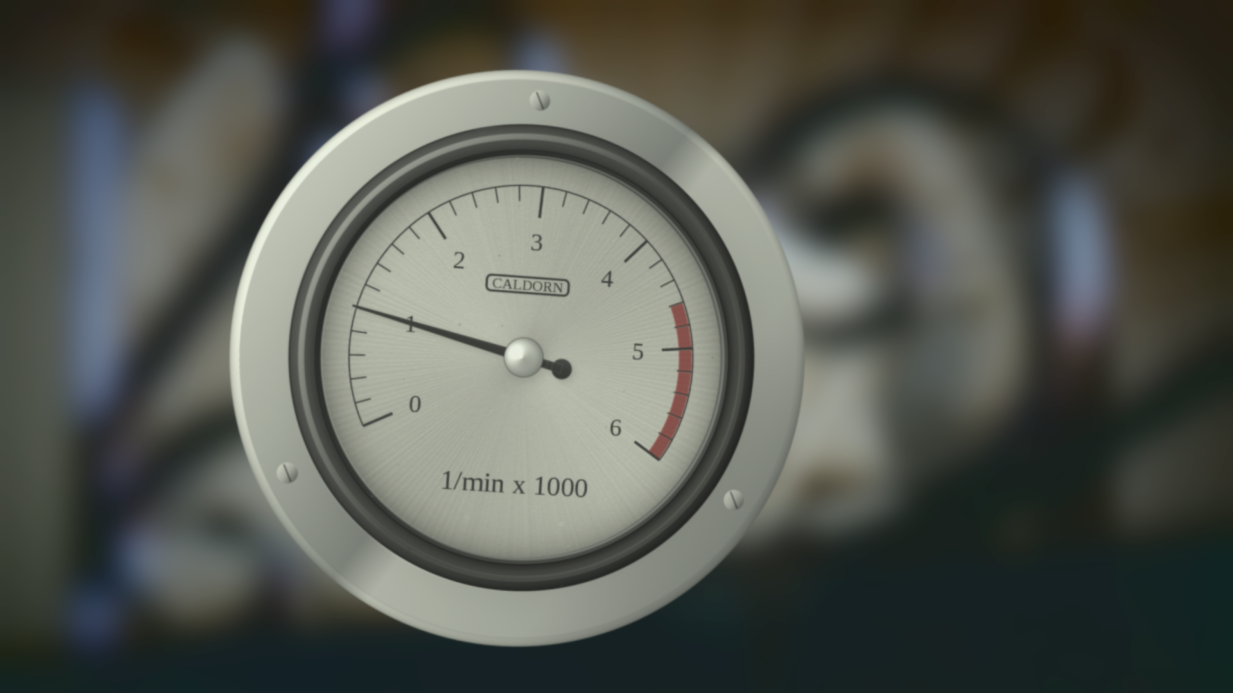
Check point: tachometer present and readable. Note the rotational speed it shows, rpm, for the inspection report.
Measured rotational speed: 1000 rpm
